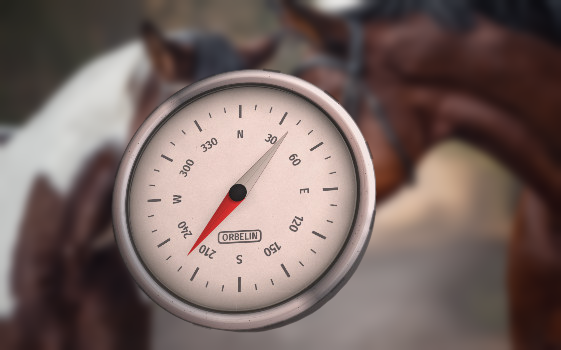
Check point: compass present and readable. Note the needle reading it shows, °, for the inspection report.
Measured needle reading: 220 °
